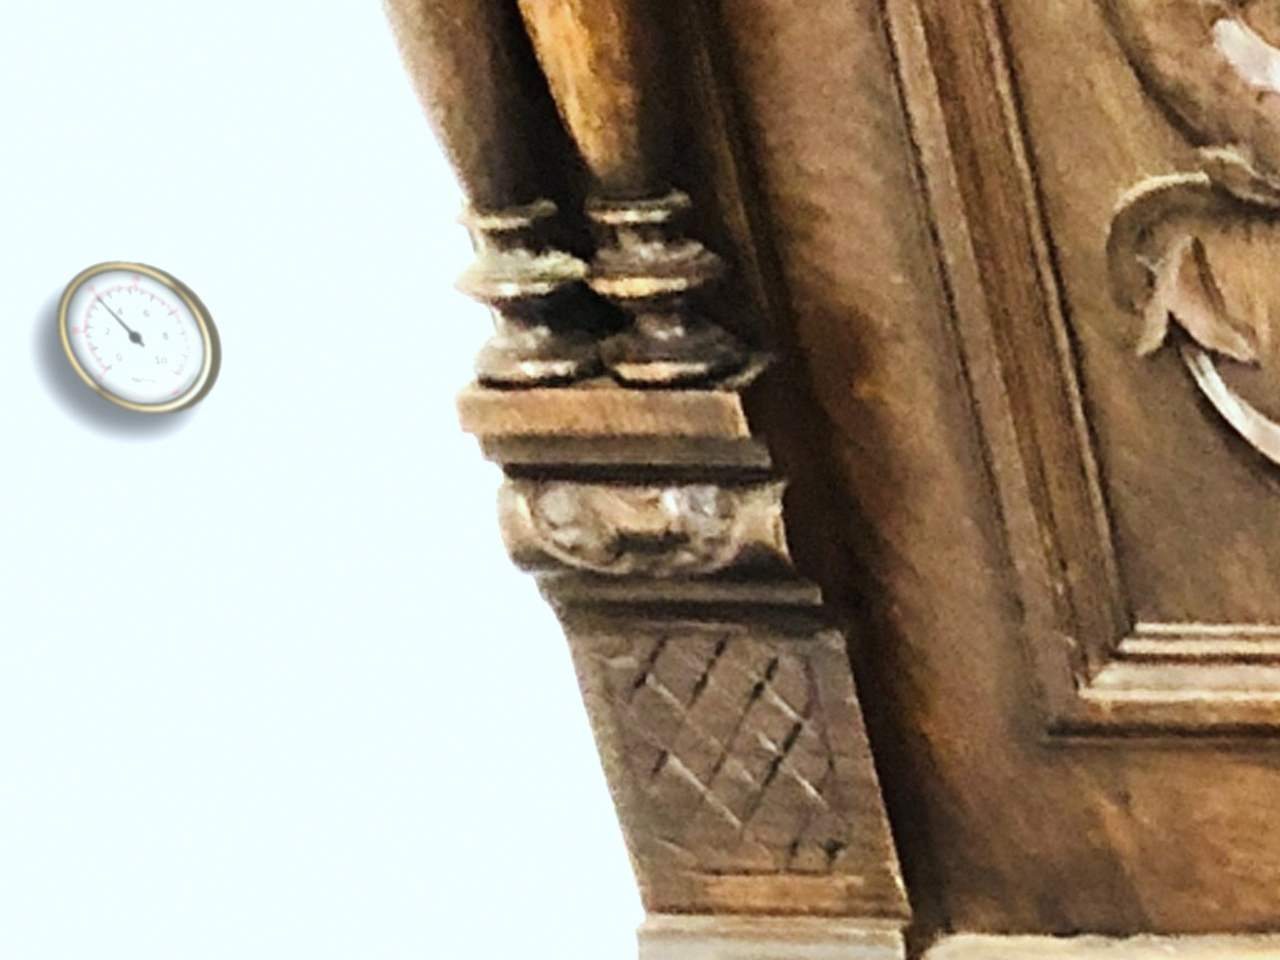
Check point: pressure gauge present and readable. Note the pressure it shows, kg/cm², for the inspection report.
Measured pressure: 3.5 kg/cm²
